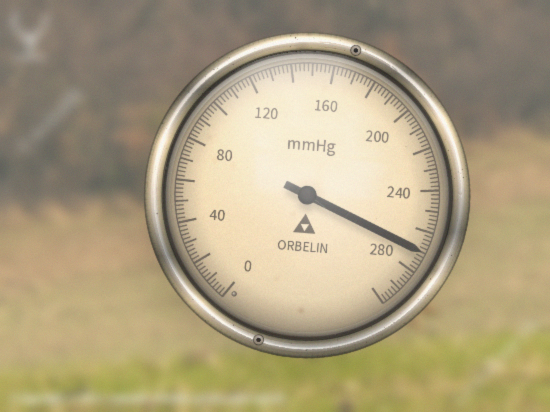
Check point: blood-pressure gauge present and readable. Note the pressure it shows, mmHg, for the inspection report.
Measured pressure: 270 mmHg
